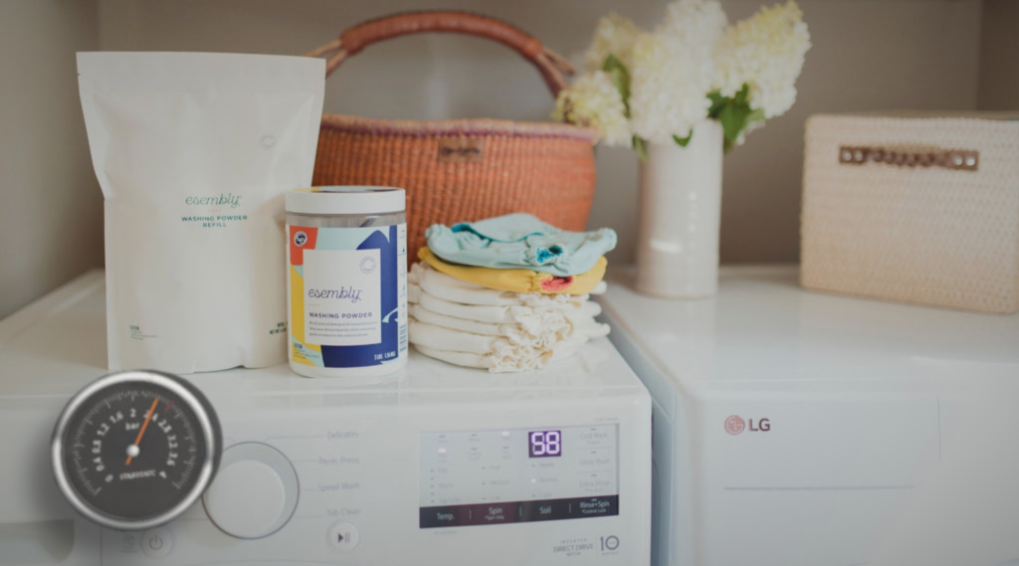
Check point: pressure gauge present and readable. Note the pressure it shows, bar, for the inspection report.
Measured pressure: 2.4 bar
